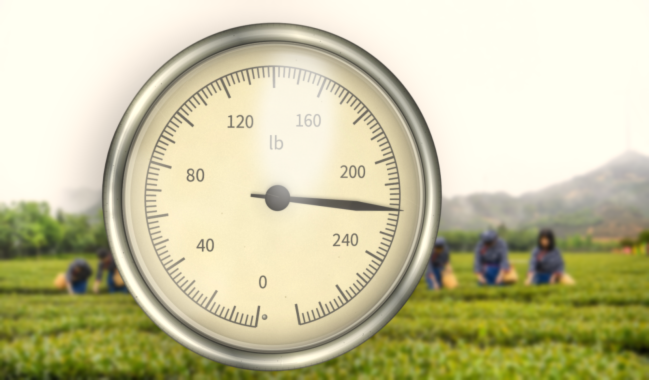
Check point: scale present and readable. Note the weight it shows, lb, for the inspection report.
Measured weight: 220 lb
